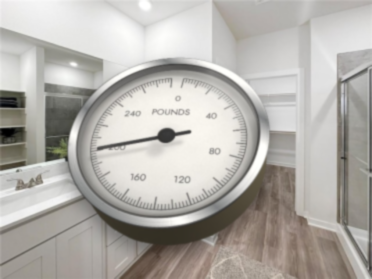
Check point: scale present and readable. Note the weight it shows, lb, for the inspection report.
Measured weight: 200 lb
